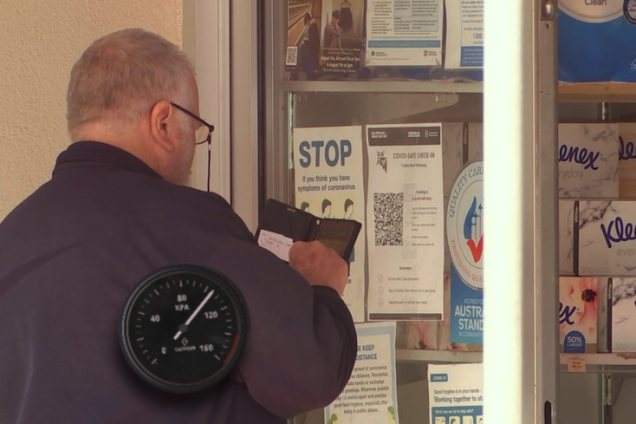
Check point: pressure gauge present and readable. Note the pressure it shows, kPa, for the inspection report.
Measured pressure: 105 kPa
